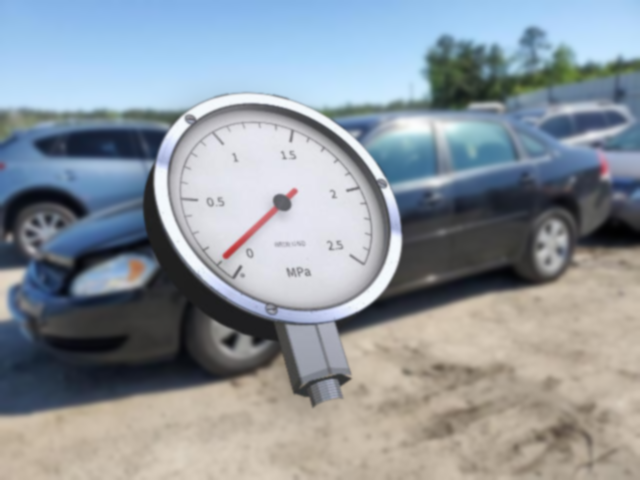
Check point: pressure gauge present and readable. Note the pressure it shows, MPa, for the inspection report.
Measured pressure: 0.1 MPa
